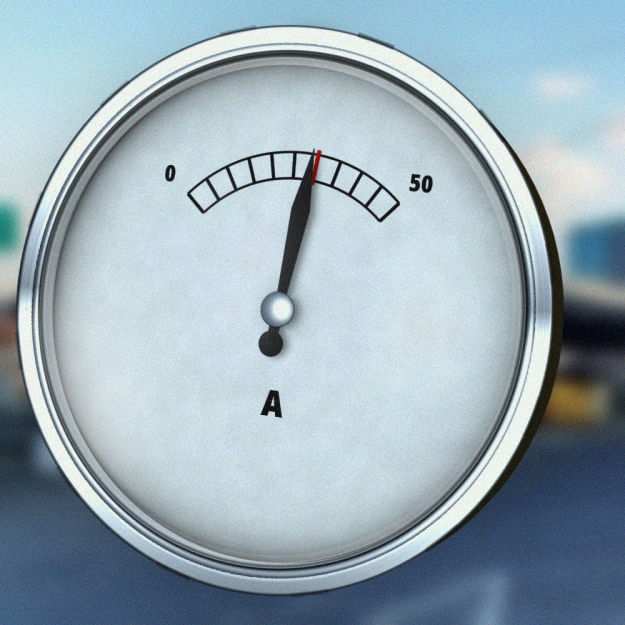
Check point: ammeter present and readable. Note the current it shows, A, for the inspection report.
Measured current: 30 A
